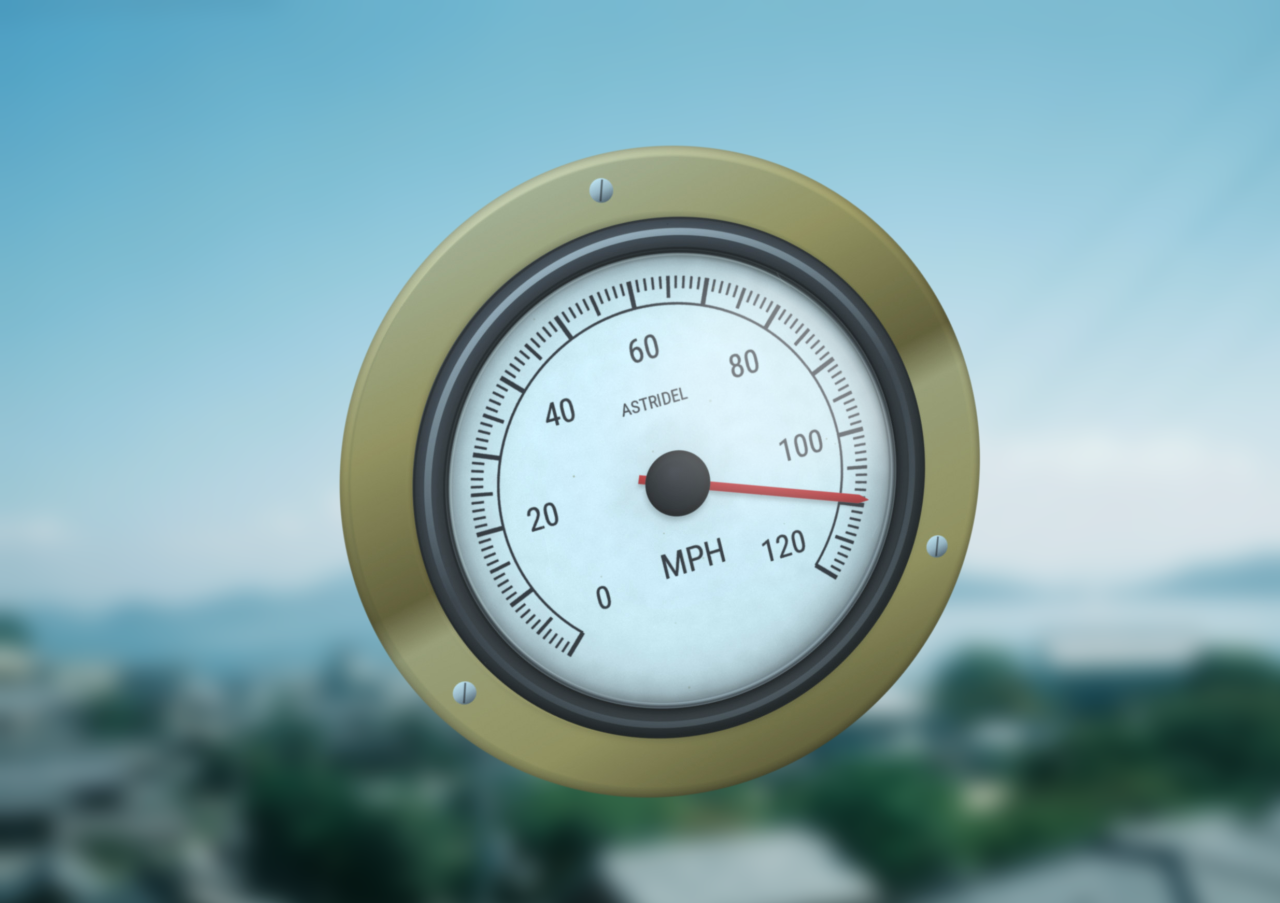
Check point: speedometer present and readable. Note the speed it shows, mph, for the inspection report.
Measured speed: 109 mph
